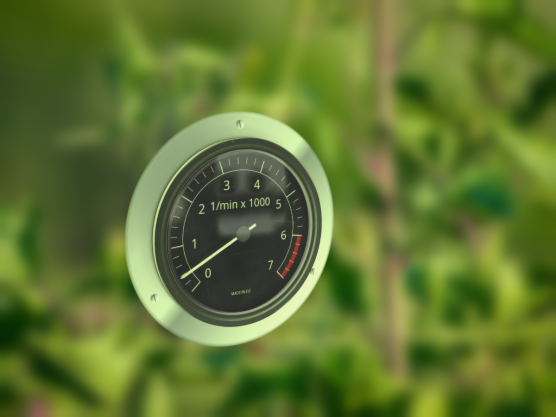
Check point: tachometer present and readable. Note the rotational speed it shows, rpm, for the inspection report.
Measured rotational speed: 400 rpm
